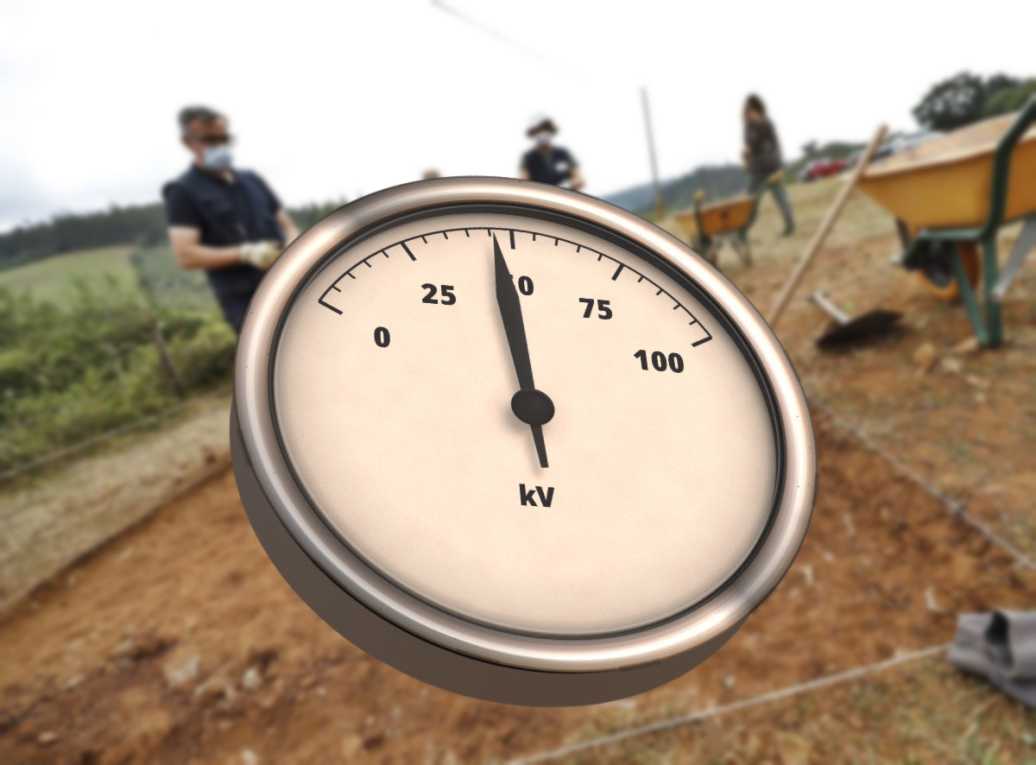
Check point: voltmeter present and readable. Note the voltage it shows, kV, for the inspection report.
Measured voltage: 45 kV
